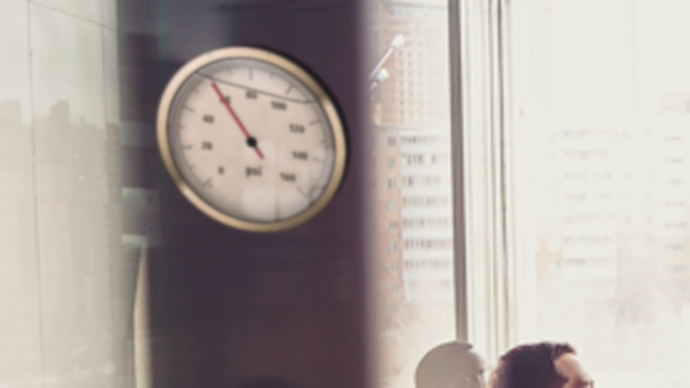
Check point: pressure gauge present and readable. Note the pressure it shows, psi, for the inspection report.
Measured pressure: 60 psi
